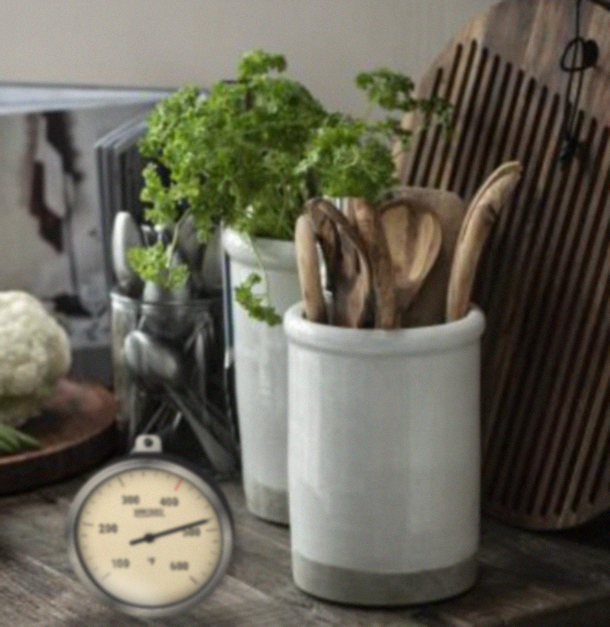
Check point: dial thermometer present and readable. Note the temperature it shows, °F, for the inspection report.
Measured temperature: 480 °F
